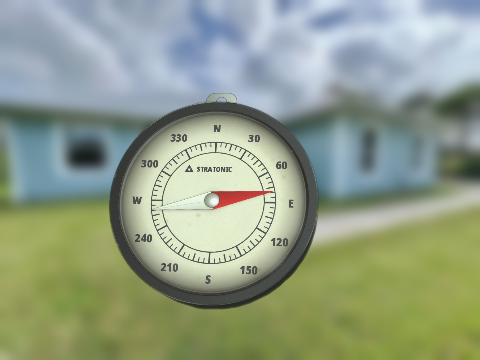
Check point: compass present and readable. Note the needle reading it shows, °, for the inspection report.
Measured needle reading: 80 °
